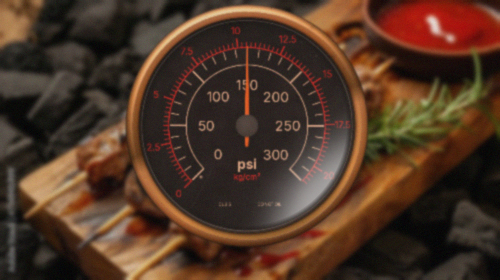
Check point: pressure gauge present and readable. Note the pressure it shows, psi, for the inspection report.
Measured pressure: 150 psi
